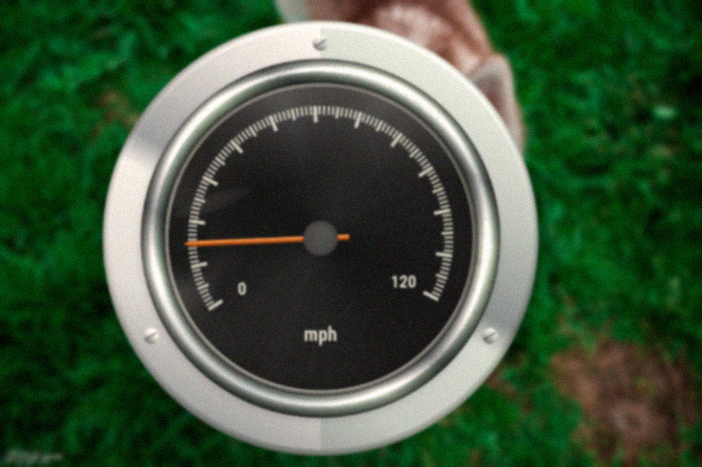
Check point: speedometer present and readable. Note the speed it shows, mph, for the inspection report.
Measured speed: 15 mph
